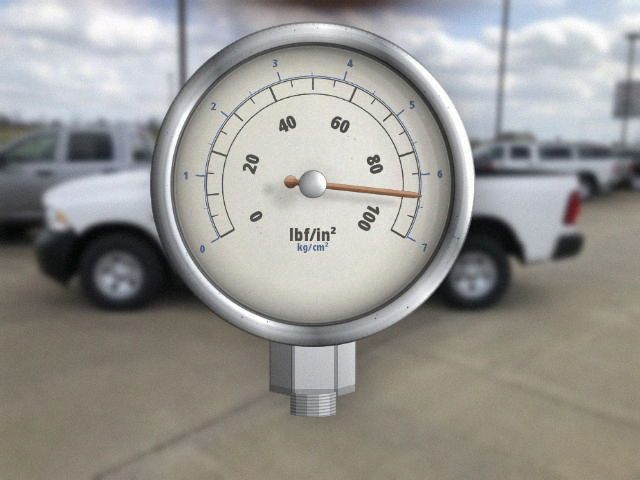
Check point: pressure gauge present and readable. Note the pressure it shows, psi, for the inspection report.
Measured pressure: 90 psi
